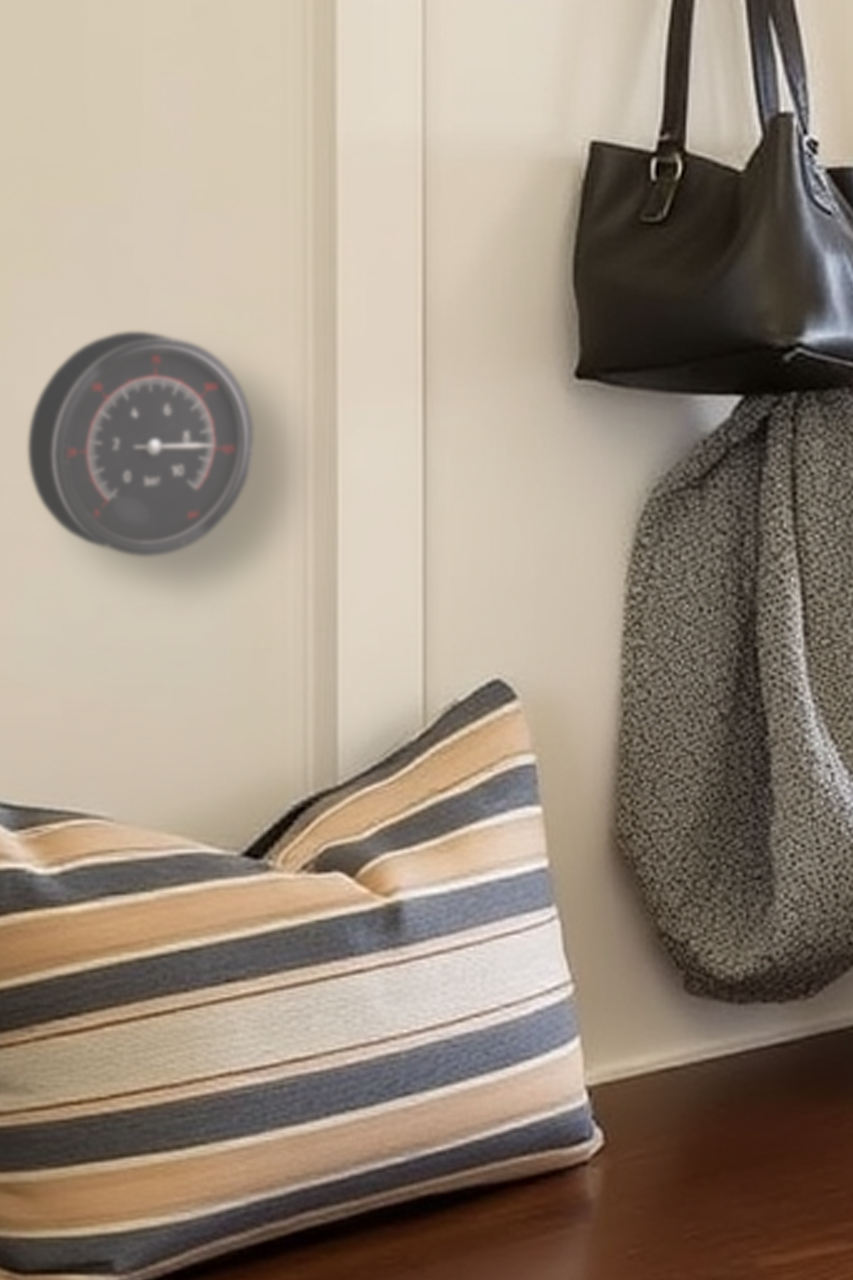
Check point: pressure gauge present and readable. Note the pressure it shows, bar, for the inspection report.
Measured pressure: 8.5 bar
